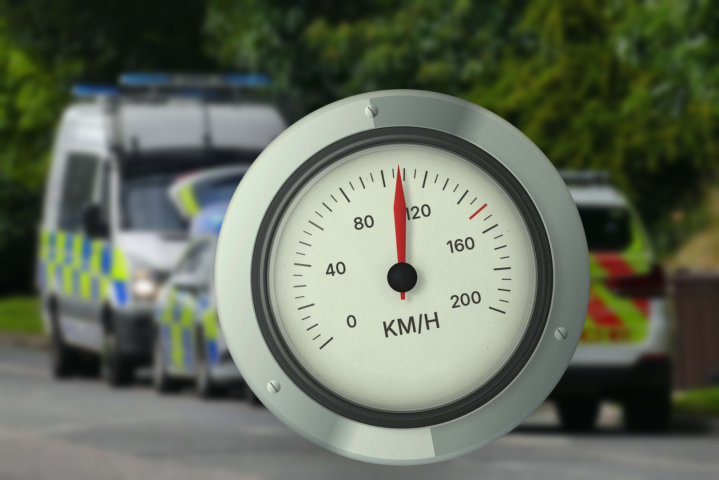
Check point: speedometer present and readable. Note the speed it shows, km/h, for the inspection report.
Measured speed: 107.5 km/h
